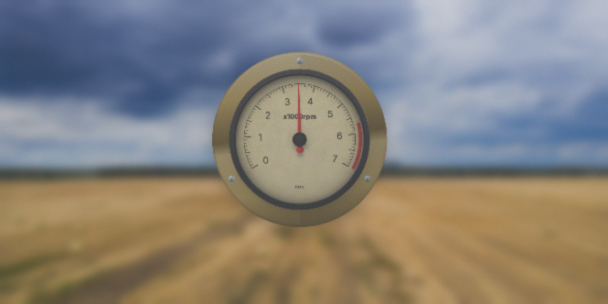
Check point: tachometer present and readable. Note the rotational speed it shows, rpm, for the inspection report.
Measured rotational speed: 3500 rpm
